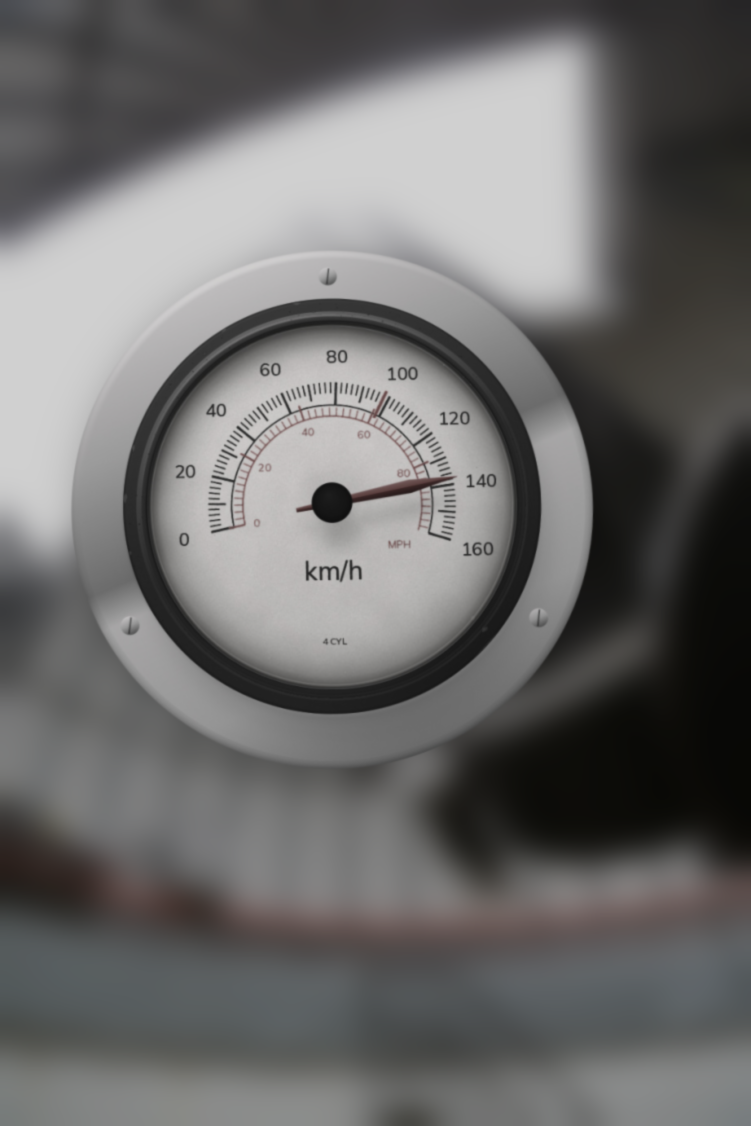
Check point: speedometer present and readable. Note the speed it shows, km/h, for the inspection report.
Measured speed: 138 km/h
